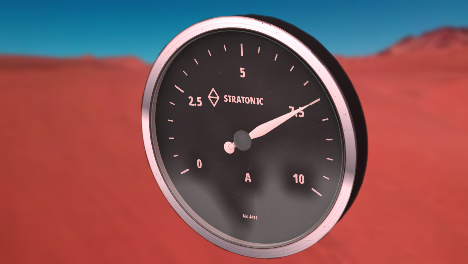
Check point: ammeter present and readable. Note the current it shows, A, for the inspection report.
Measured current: 7.5 A
